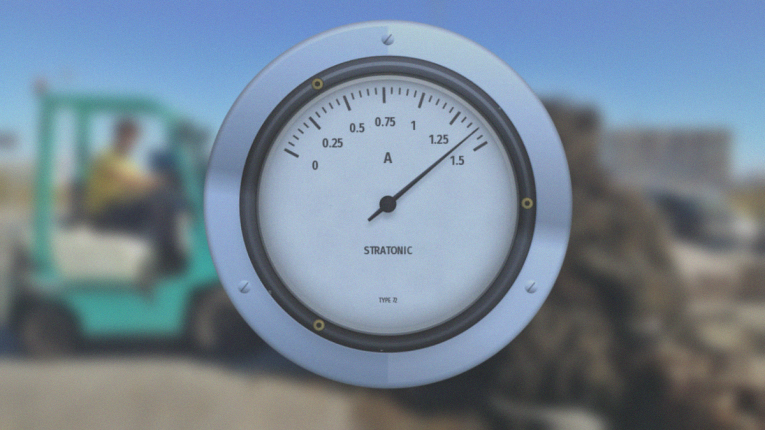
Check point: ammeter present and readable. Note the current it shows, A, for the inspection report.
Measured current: 1.4 A
